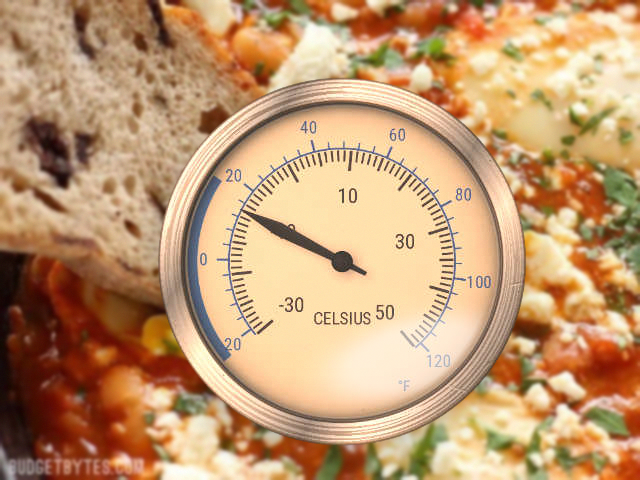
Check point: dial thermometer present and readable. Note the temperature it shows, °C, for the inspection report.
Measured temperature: -10 °C
